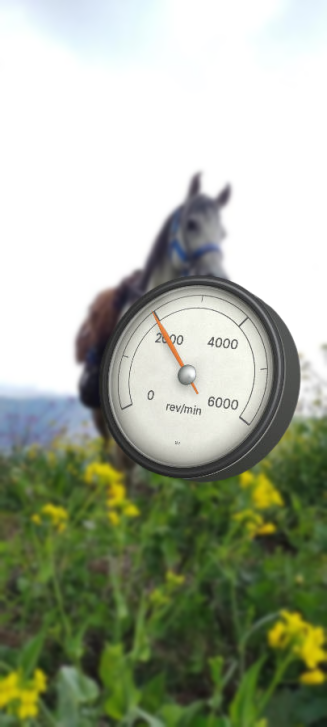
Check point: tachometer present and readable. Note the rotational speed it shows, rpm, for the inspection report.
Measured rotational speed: 2000 rpm
